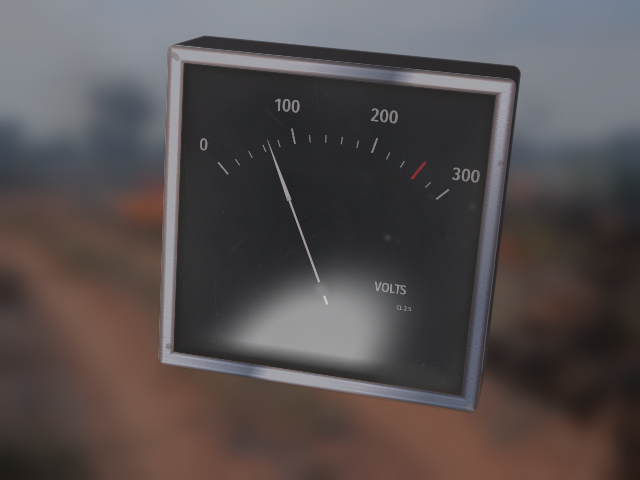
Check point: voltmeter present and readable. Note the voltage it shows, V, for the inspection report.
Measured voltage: 70 V
